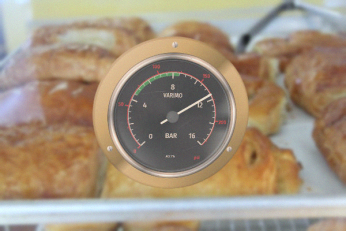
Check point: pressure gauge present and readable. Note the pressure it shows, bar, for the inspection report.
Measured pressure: 11.5 bar
